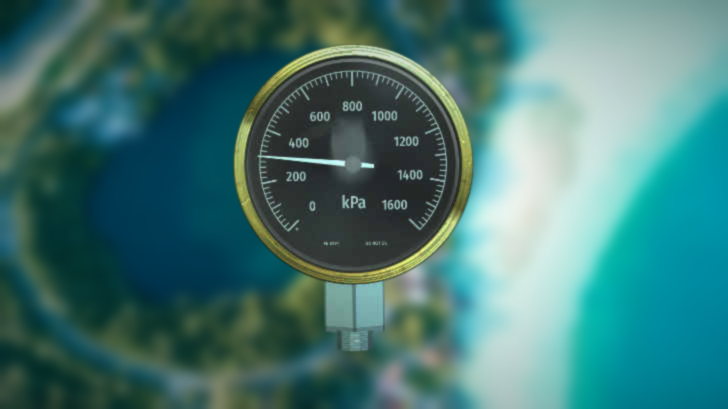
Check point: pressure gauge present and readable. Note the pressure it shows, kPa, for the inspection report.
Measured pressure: 300 kPa
